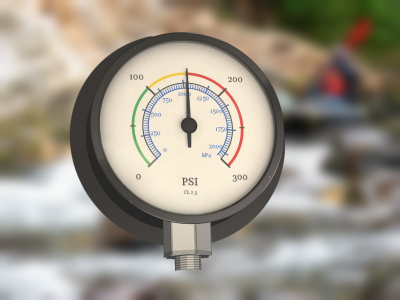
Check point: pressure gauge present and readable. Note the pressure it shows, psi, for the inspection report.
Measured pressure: 150 psi
